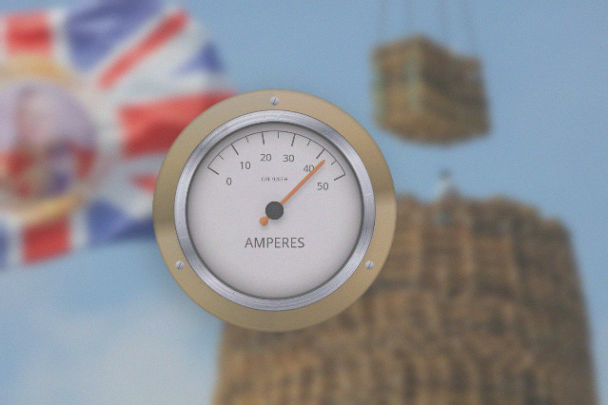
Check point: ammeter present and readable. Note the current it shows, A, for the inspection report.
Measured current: 42.5 A
